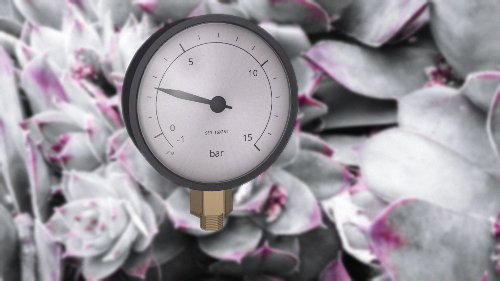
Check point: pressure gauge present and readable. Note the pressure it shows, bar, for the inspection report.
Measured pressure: 2.5 bar
